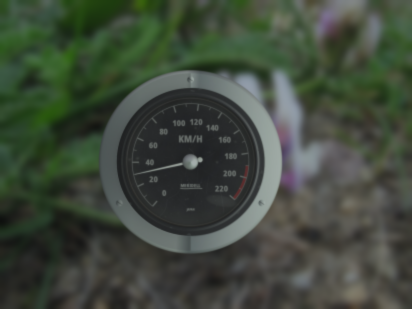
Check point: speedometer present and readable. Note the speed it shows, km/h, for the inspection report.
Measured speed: 30 km/h
